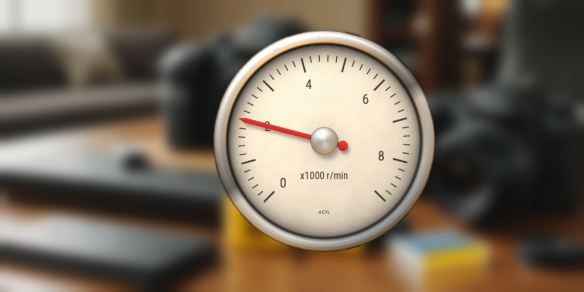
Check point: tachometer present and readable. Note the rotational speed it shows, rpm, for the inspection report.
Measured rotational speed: 2000 rpm
